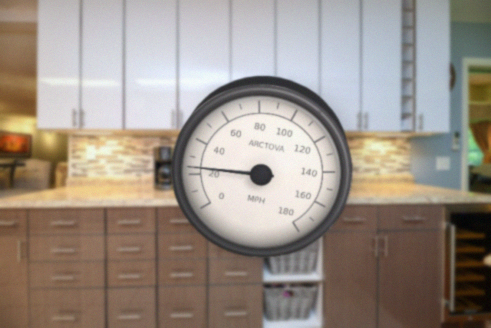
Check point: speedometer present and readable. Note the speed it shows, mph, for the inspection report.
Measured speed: 25 mph
